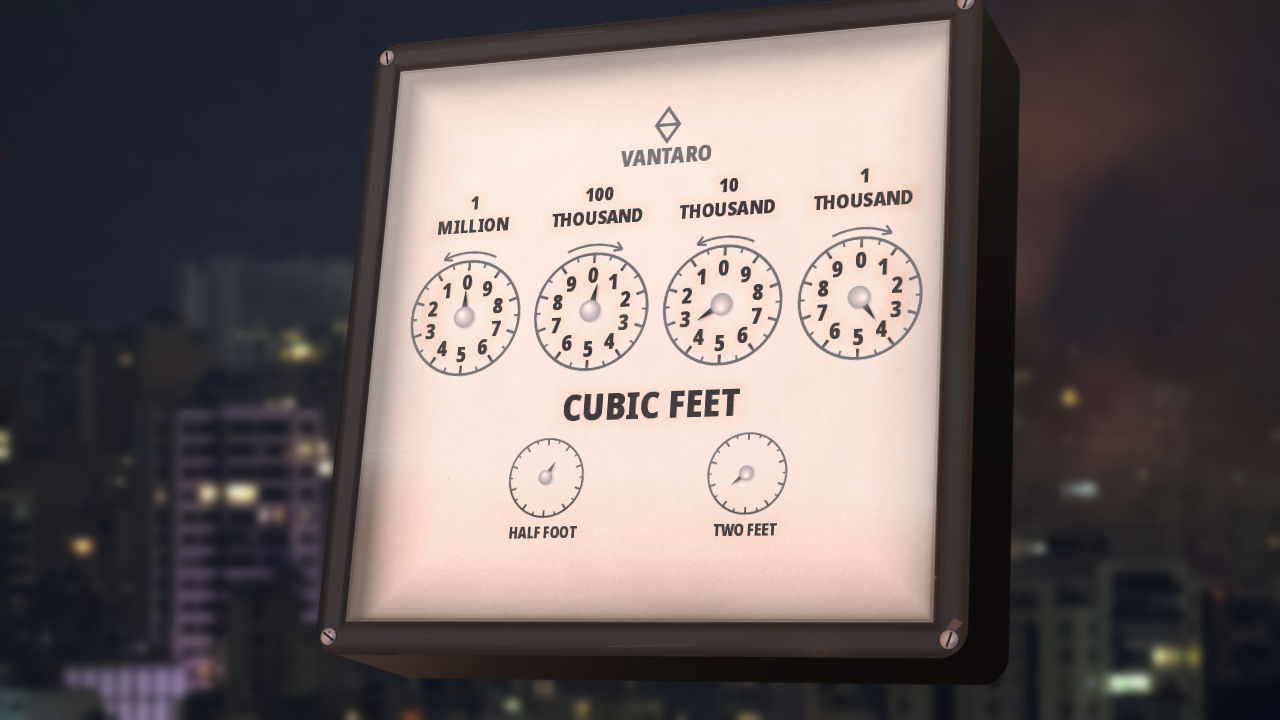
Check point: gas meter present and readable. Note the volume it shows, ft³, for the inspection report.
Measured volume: 3400 ft³
